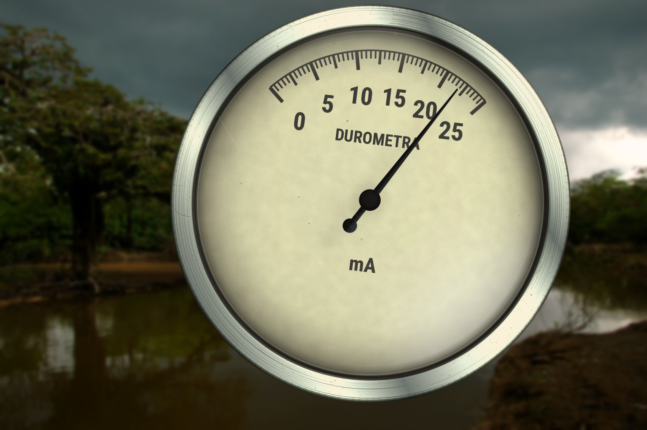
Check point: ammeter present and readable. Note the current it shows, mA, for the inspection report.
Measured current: 22 mA
